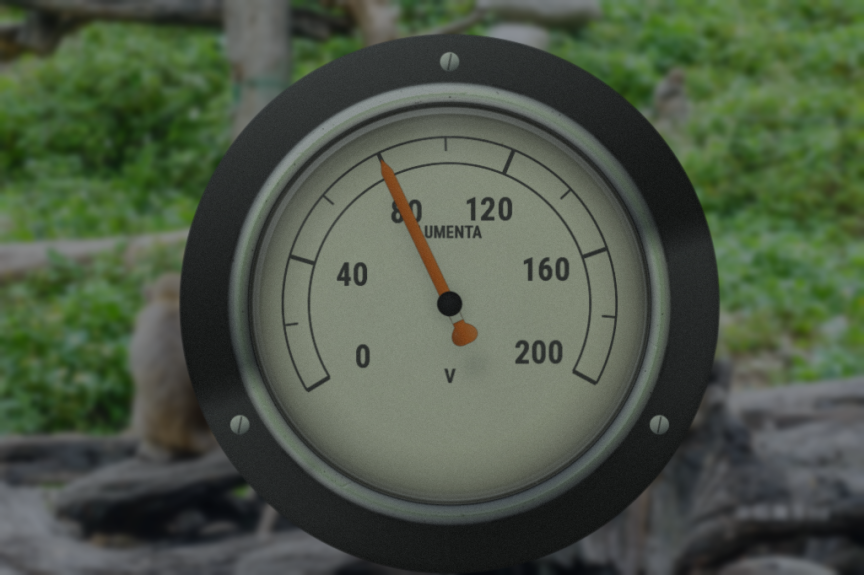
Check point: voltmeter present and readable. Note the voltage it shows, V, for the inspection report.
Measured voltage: 80 V
